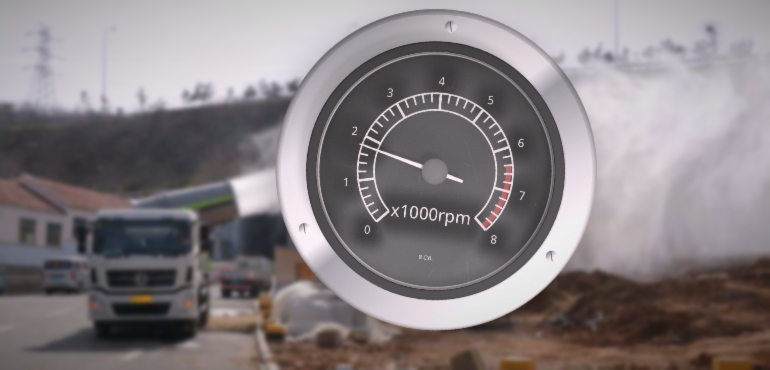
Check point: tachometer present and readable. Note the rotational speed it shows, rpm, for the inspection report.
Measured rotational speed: 1800 rpm
